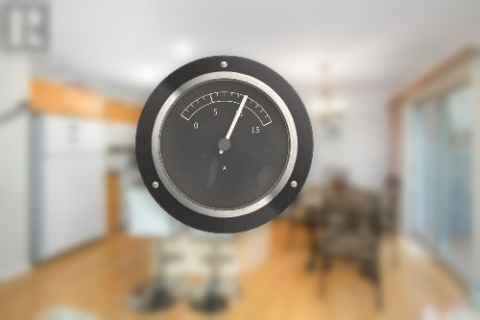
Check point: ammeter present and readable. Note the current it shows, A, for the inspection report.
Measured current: 10 A
